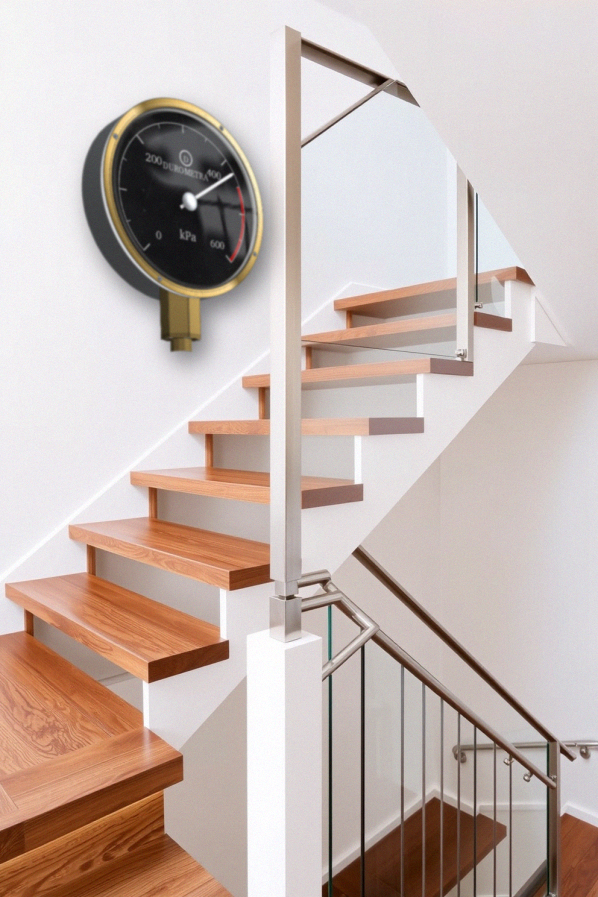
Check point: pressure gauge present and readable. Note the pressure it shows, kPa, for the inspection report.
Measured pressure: 425 kPa
